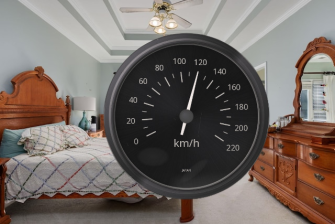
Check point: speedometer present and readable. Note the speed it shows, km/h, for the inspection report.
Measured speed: 120 km/h
